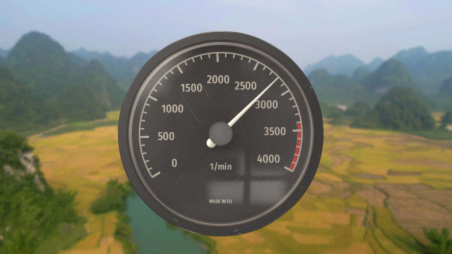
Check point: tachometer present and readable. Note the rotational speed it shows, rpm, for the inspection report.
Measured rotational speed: 2800 rpm
